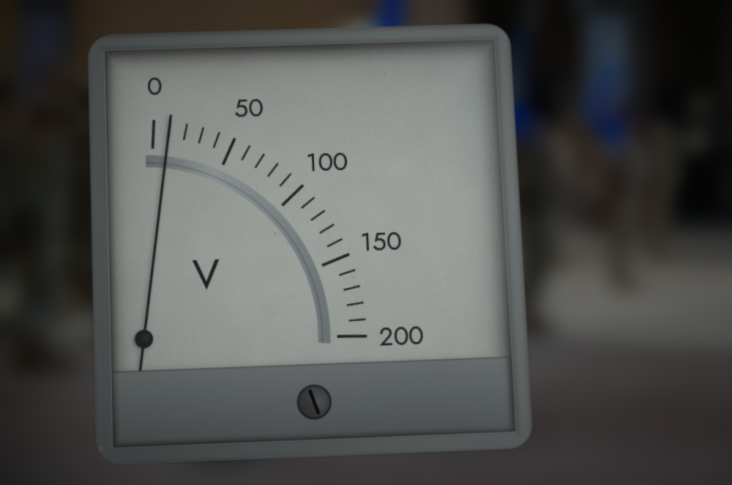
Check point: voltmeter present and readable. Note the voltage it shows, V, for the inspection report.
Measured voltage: 10 V
